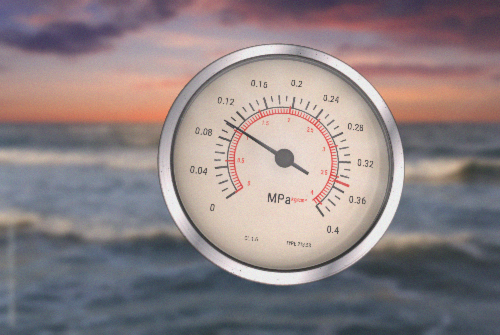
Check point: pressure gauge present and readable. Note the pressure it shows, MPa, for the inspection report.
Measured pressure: 0.1 MPa
